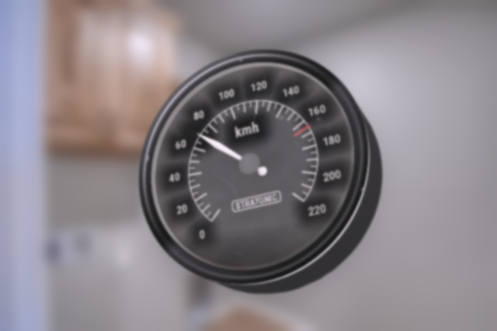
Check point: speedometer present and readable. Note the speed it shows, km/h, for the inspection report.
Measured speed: 70 km/h
